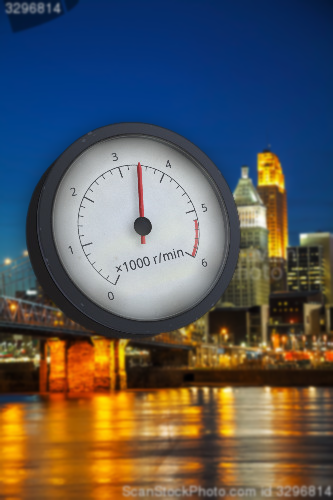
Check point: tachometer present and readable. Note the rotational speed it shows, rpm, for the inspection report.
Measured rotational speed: 3400 rpm
